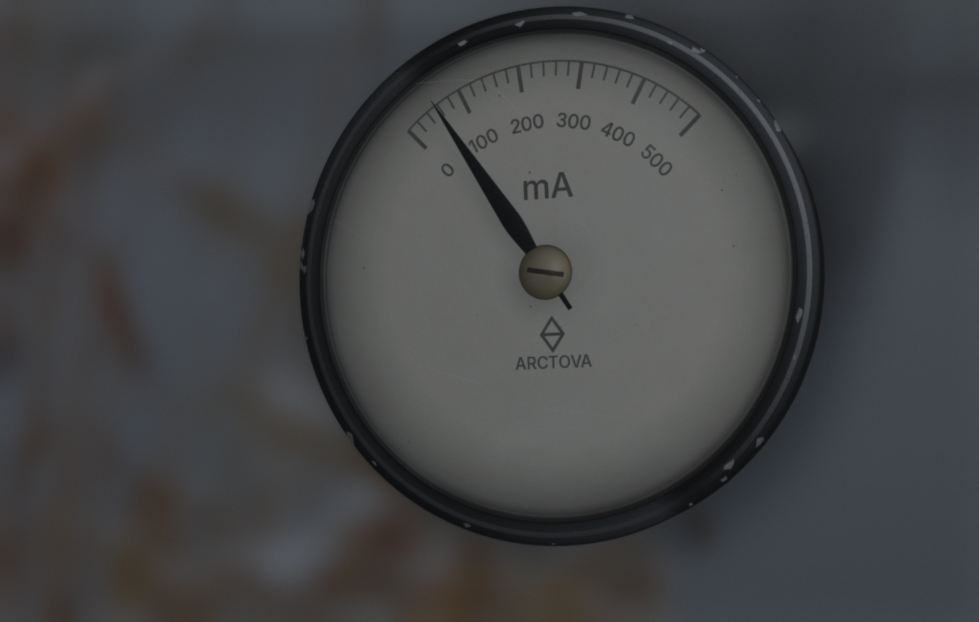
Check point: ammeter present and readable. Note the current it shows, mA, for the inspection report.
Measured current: 60 mA
